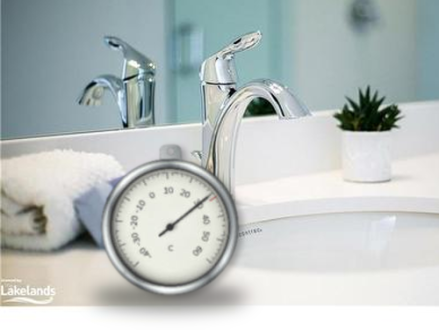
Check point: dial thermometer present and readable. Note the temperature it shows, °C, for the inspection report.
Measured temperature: 30 °C
